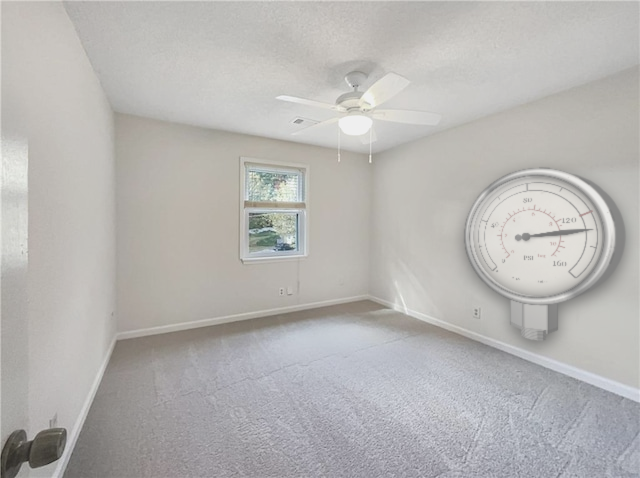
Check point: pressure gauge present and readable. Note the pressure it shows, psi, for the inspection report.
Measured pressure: 130 psi
